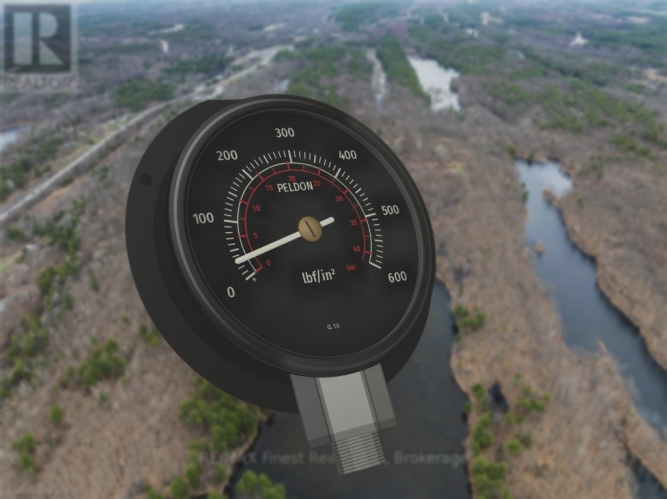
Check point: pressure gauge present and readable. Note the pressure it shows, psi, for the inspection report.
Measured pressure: 30 psi
